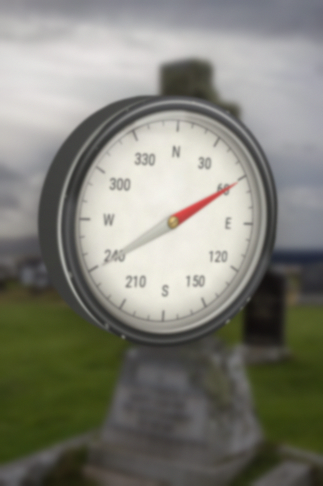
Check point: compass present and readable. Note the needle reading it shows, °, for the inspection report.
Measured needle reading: 60 °
